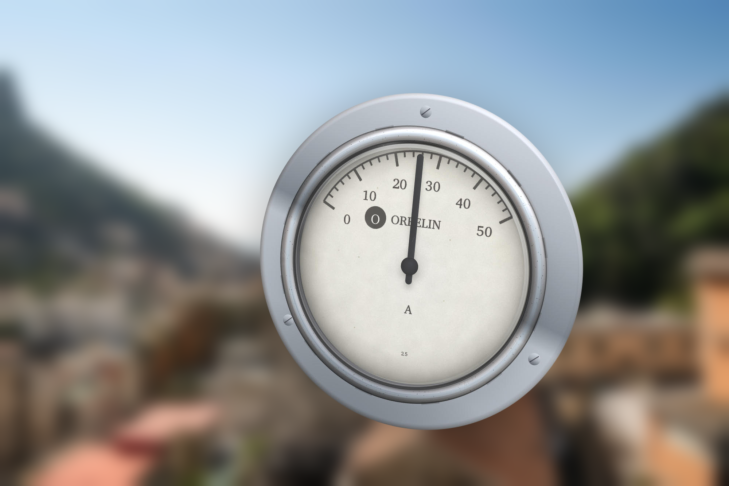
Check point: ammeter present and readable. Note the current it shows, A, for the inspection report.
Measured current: 26 A
